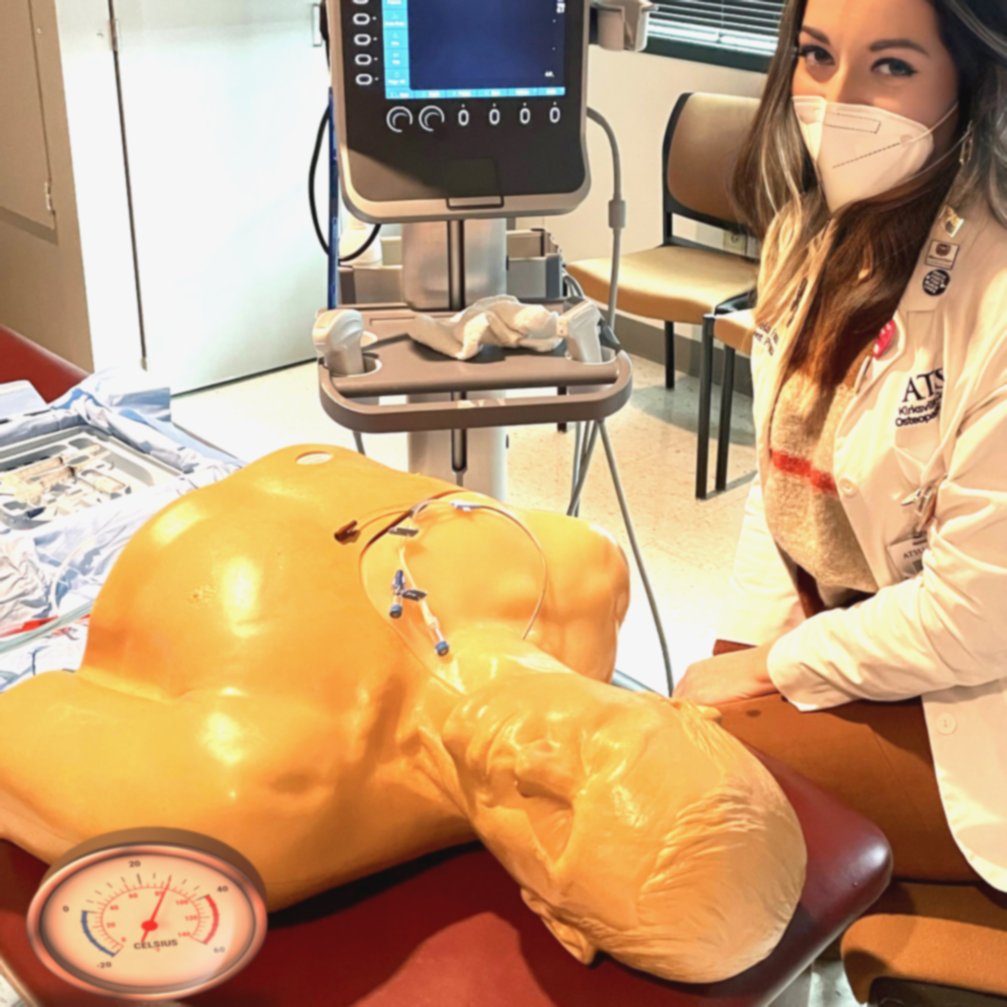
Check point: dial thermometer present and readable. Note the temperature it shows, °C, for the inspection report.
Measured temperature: 28 °C
